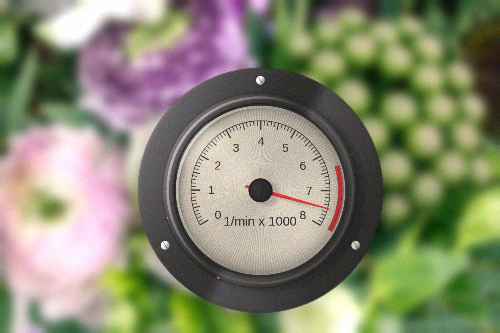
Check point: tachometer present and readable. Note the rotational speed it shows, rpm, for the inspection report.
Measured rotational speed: 7500 rpm
